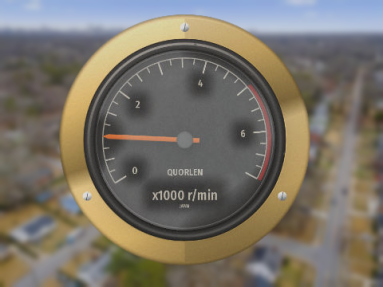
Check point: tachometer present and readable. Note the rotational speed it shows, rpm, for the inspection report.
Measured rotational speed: 1000 rpm
